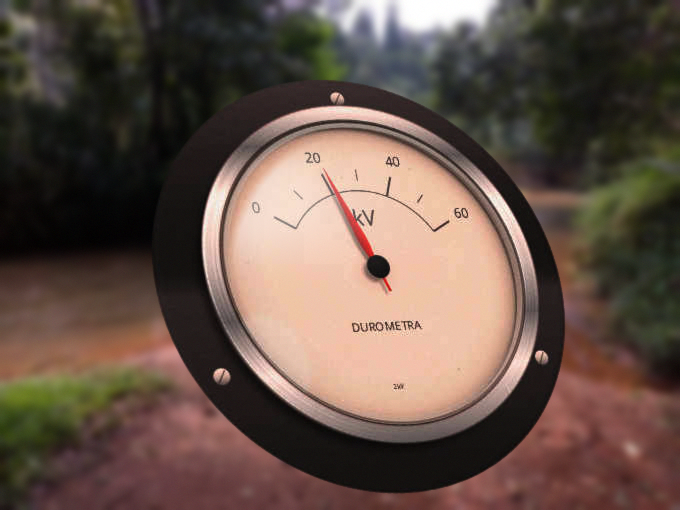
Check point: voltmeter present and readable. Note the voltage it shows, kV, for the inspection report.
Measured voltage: 20 kV
